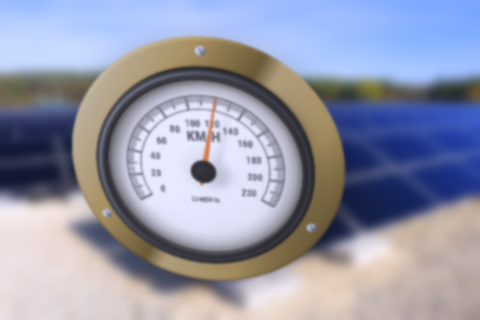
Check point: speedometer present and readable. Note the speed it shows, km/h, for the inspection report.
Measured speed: 120 km/h
